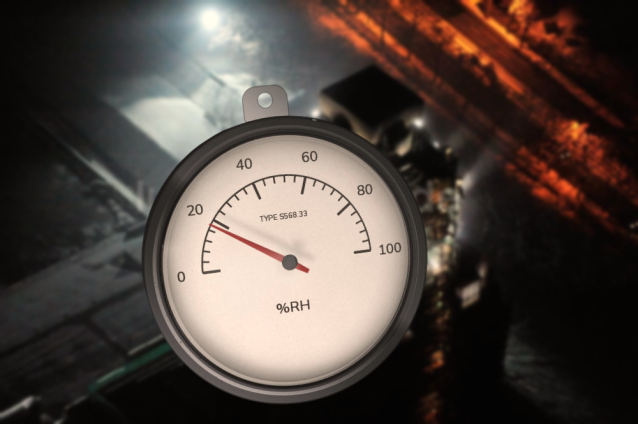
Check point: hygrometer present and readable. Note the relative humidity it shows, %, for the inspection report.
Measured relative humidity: 18 %
